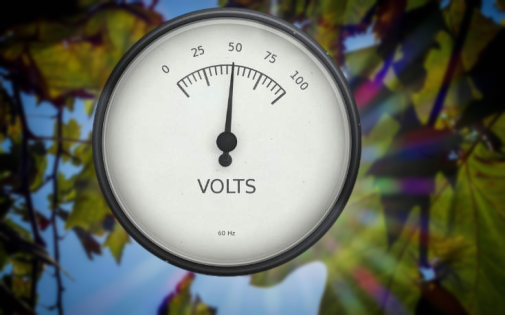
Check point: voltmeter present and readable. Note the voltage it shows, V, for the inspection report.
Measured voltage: 50 V
